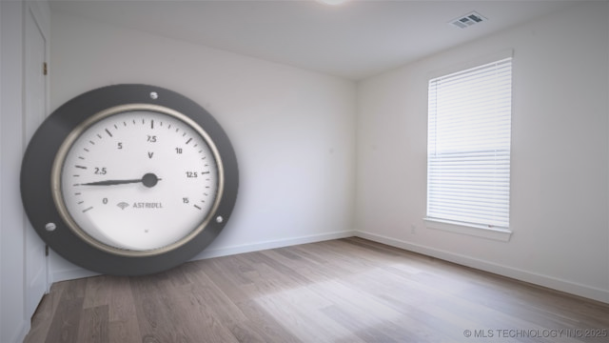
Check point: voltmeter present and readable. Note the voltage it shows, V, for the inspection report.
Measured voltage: 1.5 V
